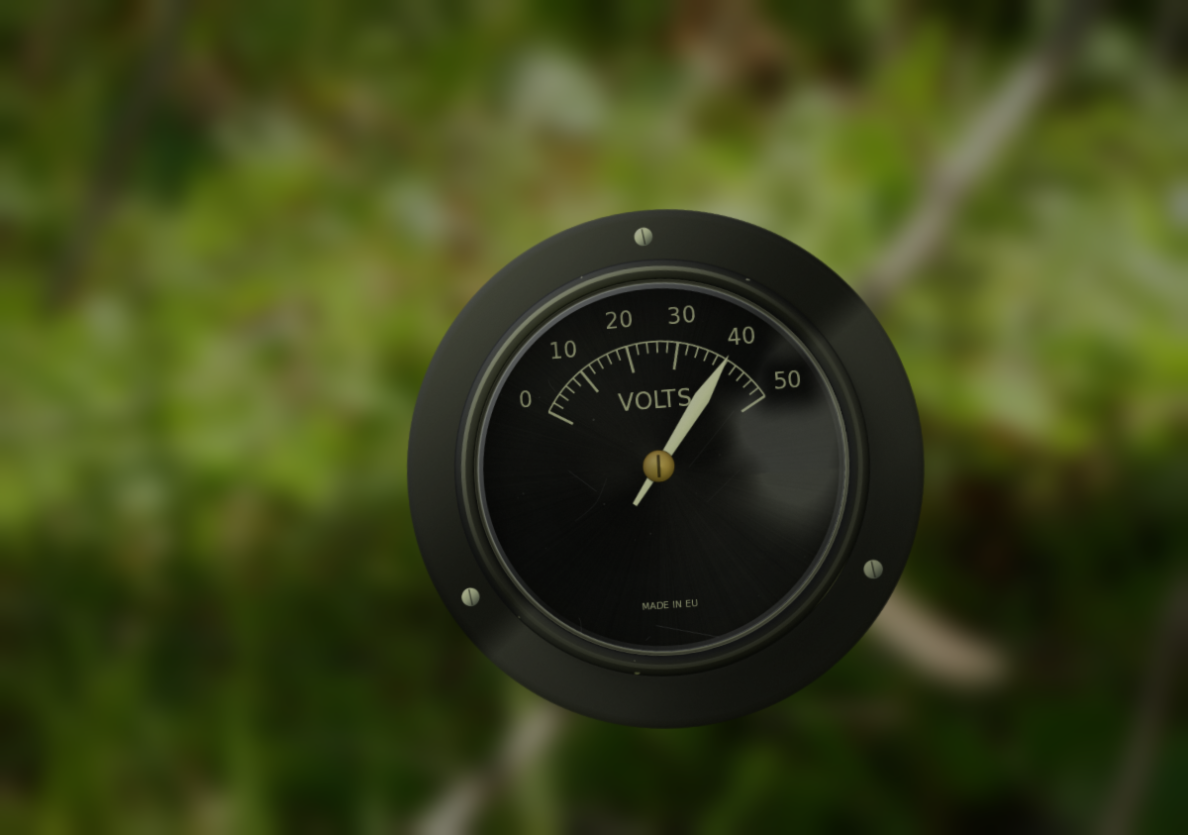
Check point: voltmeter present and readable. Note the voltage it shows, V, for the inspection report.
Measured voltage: 40 V
